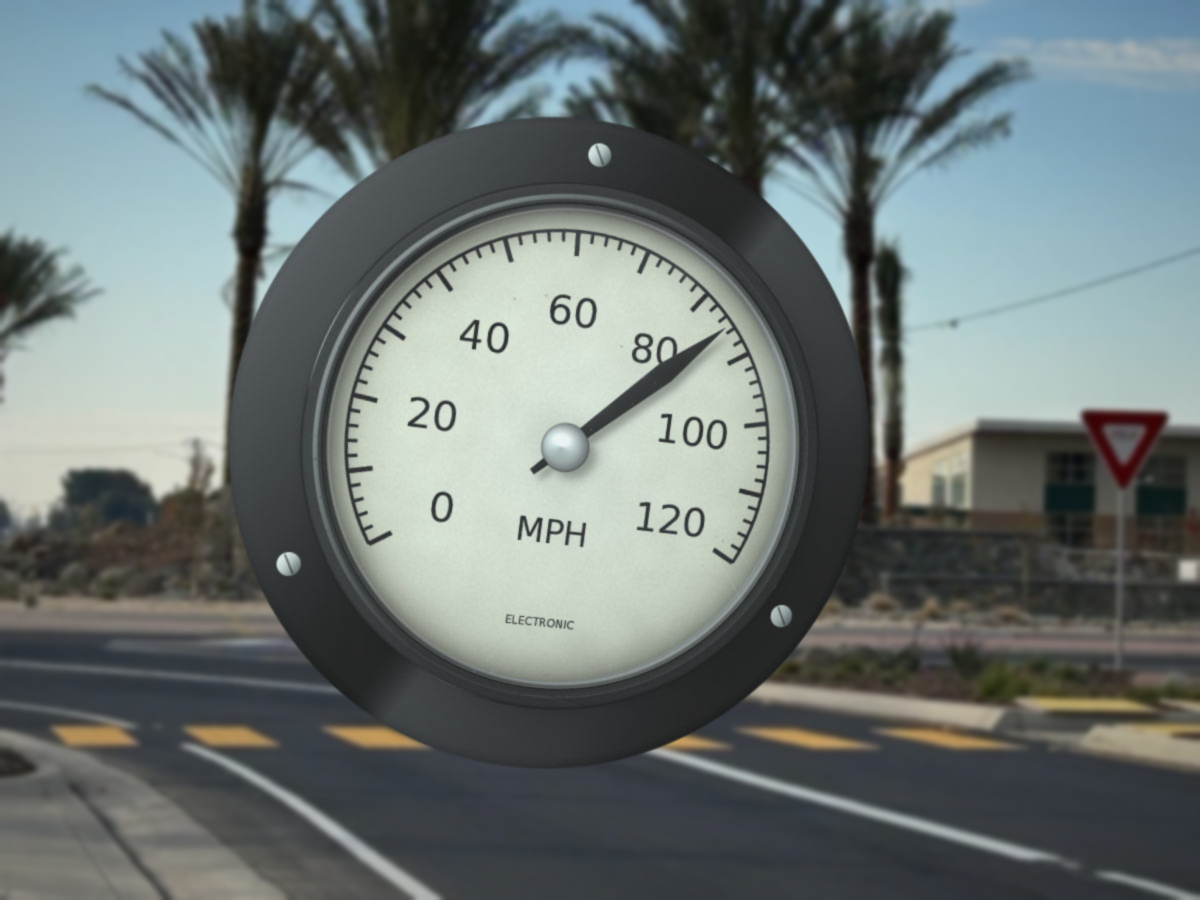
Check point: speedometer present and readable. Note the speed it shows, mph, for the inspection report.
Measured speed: 85 mph
